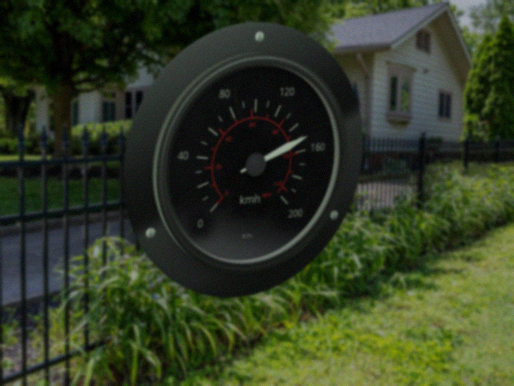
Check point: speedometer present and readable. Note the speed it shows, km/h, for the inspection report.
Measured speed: 150 km/h
